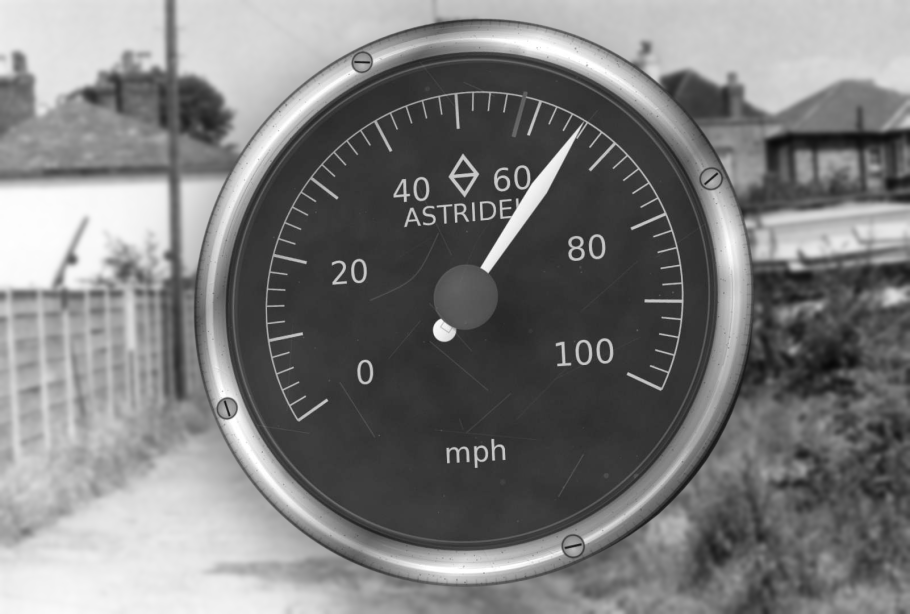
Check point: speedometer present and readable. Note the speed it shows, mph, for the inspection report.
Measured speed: 66 mph
